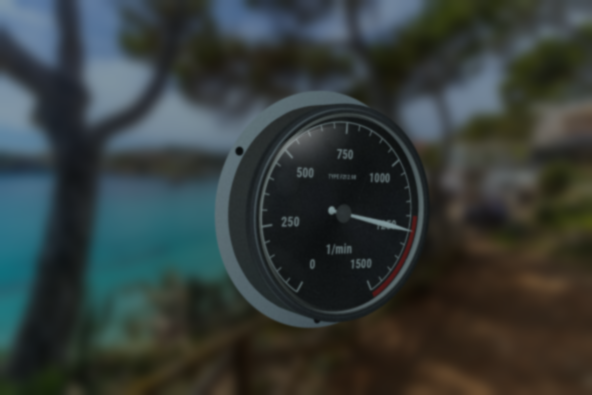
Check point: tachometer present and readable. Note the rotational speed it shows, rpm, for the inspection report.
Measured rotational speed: 1250 rpm
